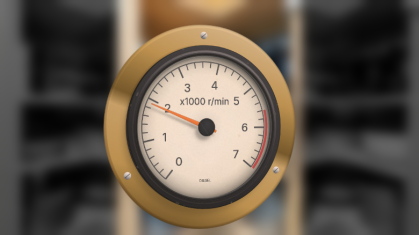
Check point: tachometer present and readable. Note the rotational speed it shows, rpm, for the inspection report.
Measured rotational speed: 1900 rpm
